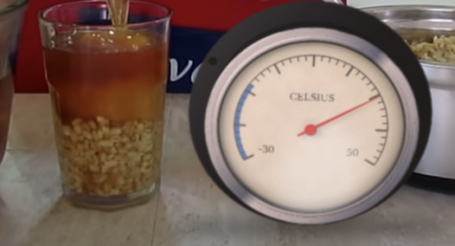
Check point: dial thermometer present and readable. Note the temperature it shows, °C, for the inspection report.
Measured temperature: 30 °C
